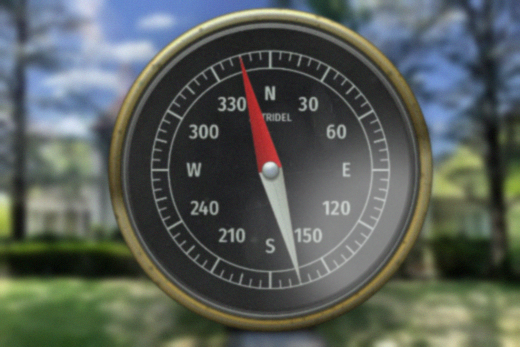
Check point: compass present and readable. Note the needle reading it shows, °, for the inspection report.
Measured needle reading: 345 °
